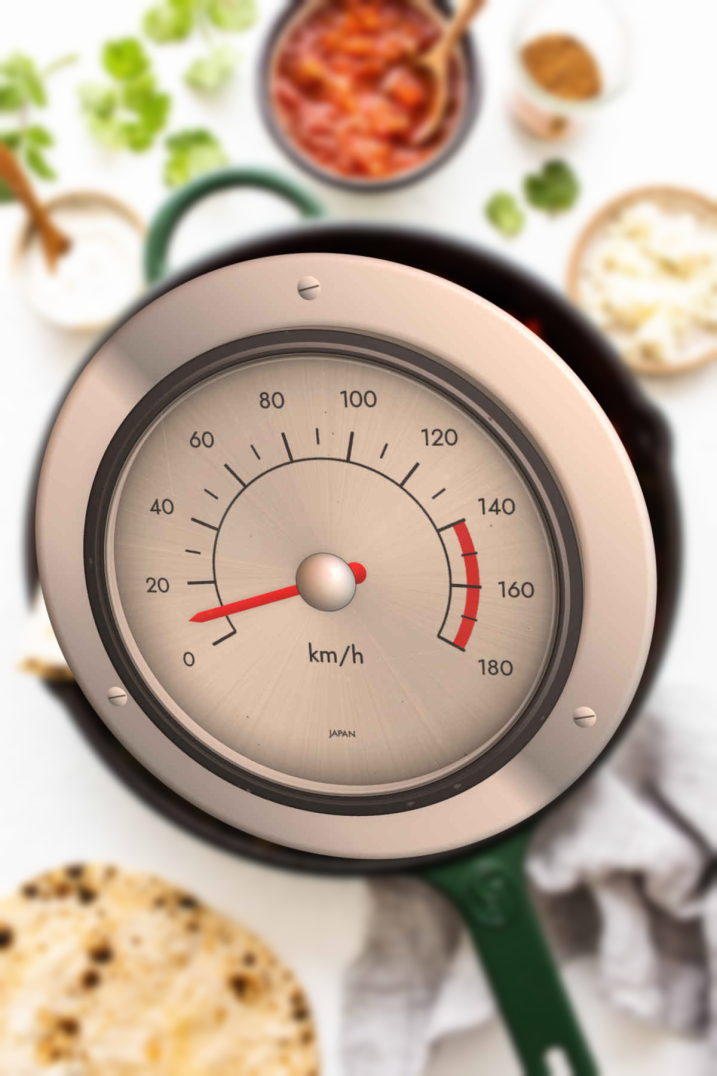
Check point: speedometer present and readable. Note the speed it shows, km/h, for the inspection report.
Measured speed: 10 km/h
